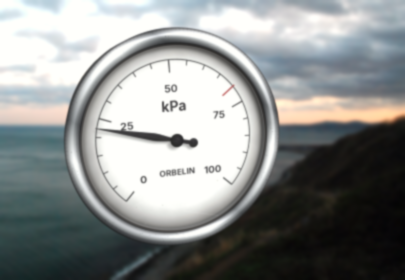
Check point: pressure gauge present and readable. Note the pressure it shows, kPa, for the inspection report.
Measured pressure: 22.5 kPa
